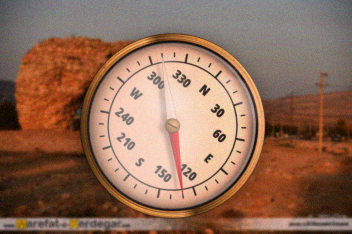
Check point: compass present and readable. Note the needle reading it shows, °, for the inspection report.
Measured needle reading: 130 °
